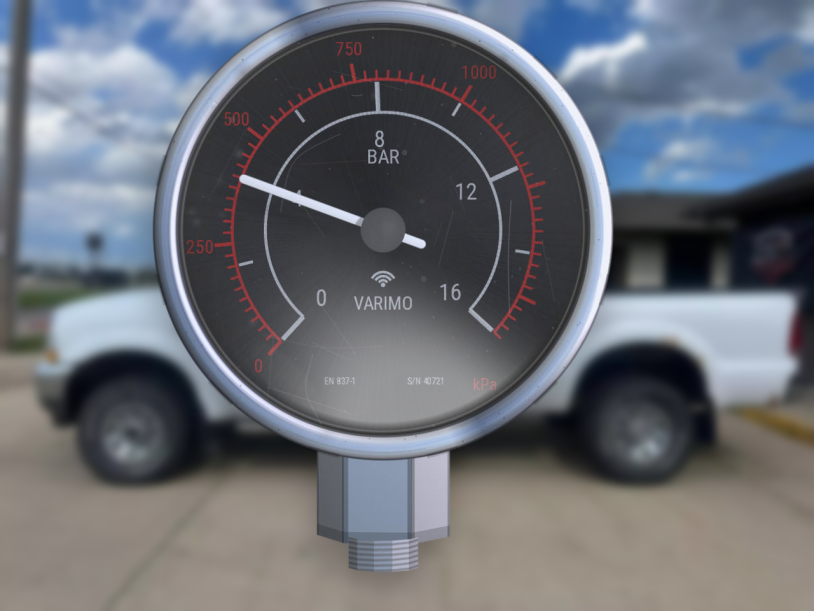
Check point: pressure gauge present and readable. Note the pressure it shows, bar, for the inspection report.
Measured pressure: 4 bar
